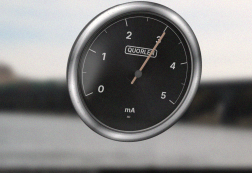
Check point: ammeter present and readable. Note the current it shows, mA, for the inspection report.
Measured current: 3 mA
